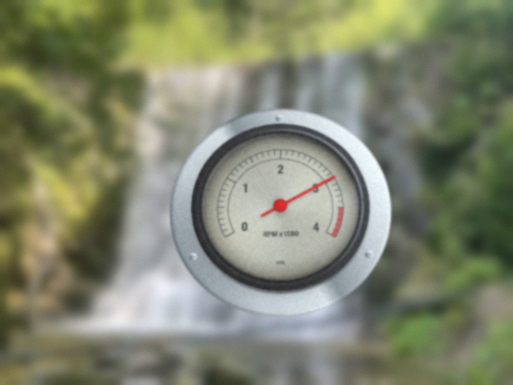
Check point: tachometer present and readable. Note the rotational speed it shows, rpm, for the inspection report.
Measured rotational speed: 3000 rpm
